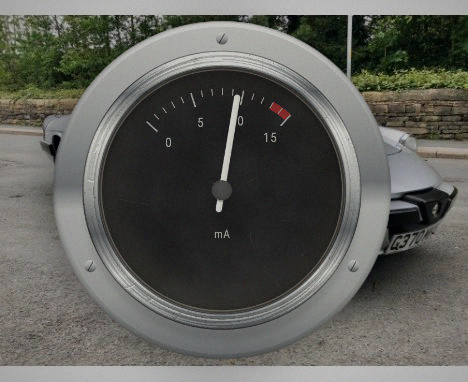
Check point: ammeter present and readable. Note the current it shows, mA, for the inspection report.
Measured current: 9.5 mA
